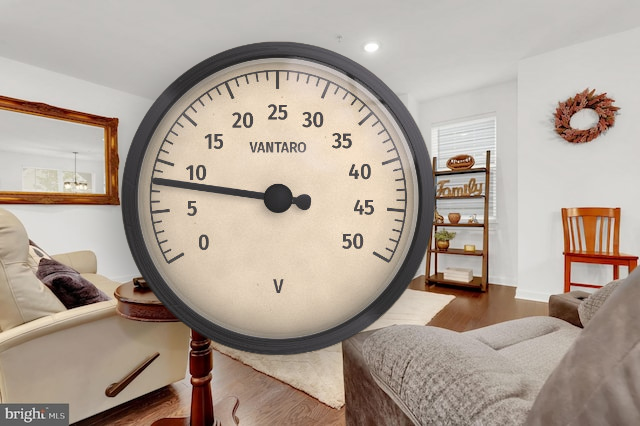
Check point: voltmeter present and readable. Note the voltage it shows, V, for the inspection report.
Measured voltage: 8 V
